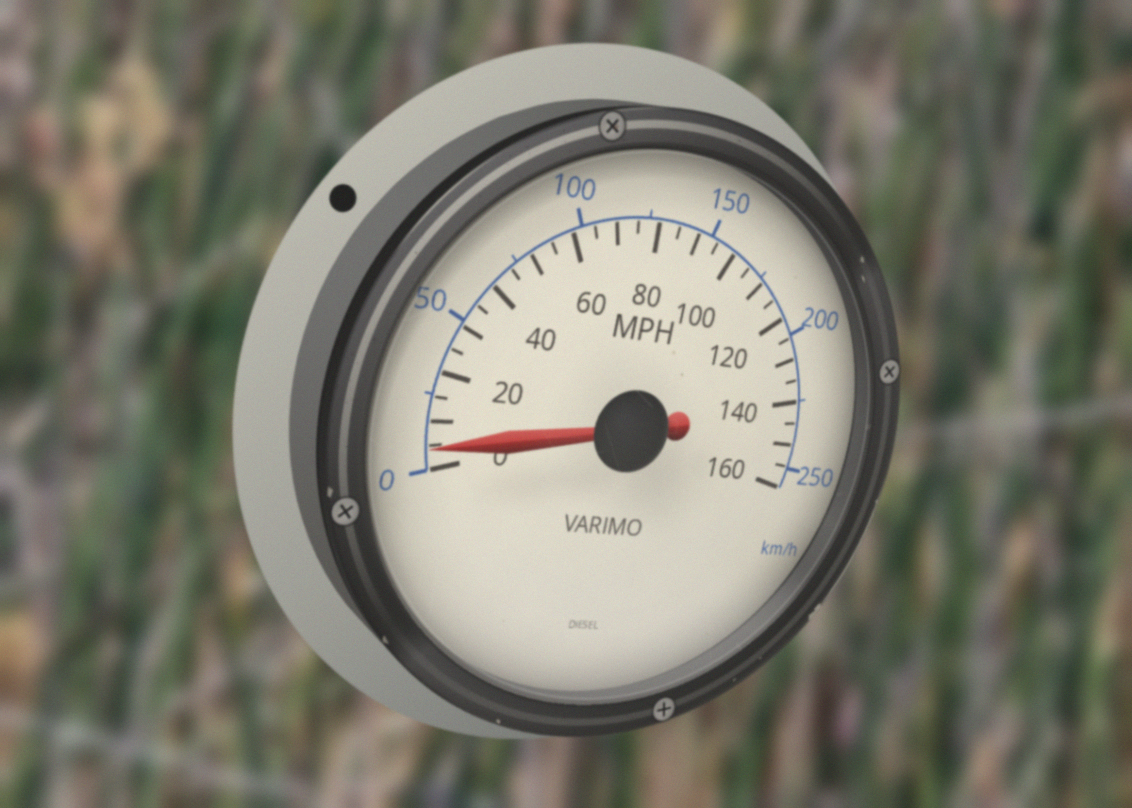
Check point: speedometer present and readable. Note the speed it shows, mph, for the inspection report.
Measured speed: 5 mph
